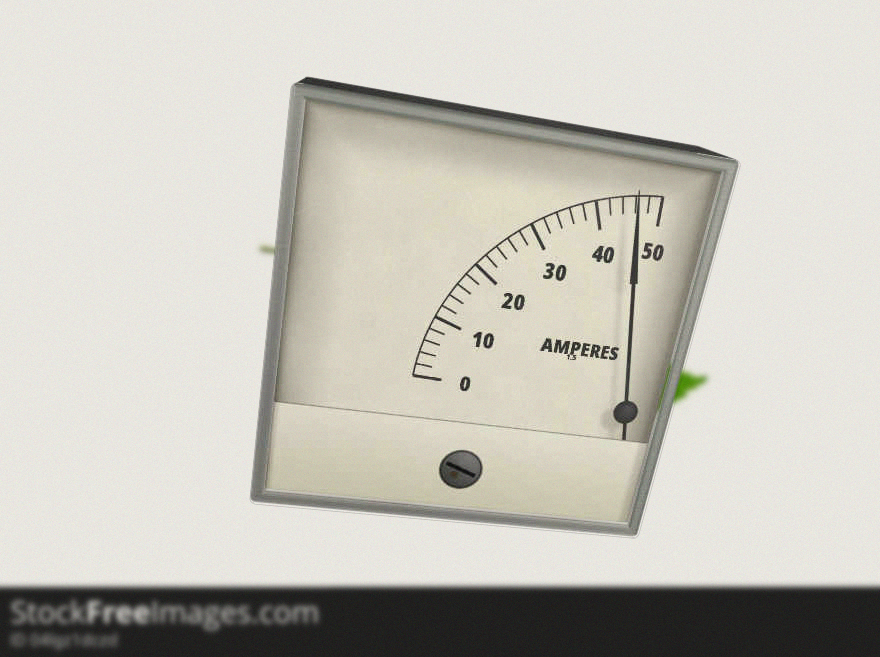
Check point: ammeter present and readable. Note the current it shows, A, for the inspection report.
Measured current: 46 A
